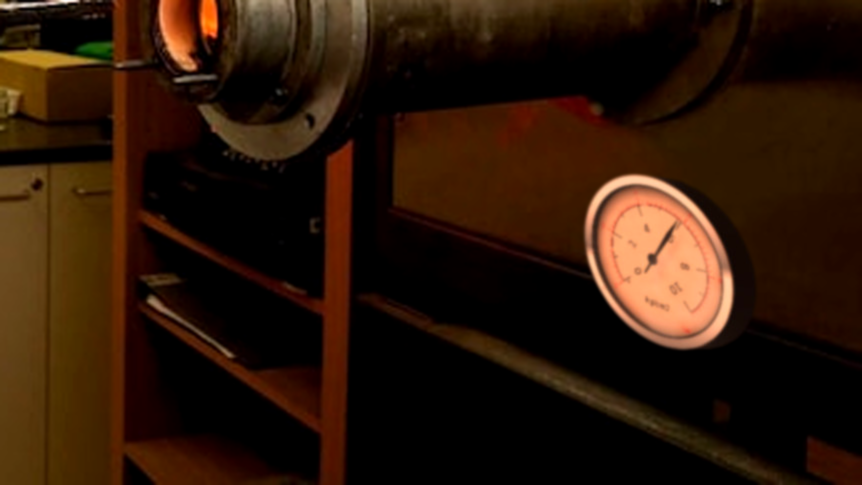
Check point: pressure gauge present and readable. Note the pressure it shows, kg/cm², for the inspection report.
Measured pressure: 6 kg/cm²
